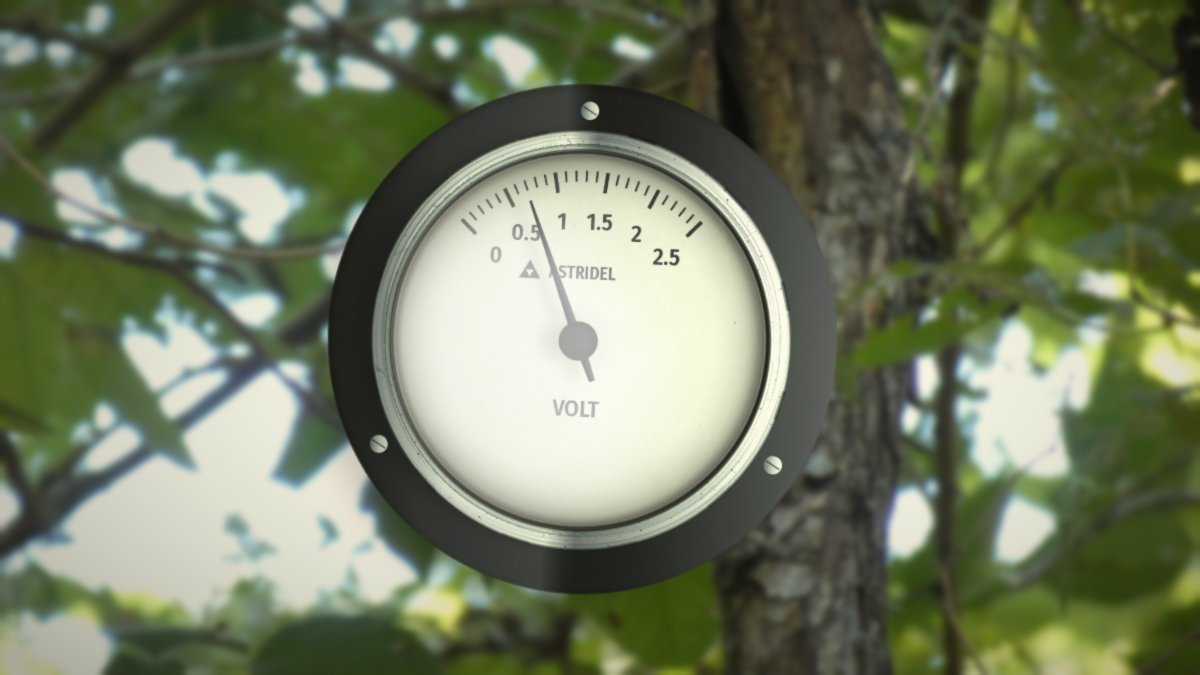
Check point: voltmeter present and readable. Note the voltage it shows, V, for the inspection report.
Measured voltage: 0.7 V
